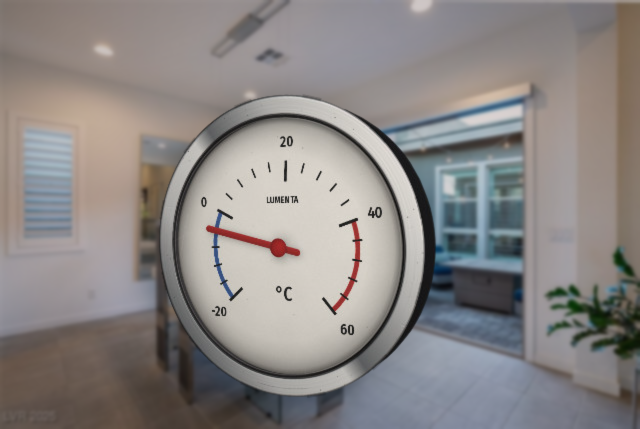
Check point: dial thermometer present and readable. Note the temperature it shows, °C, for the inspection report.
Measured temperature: -4 °C
